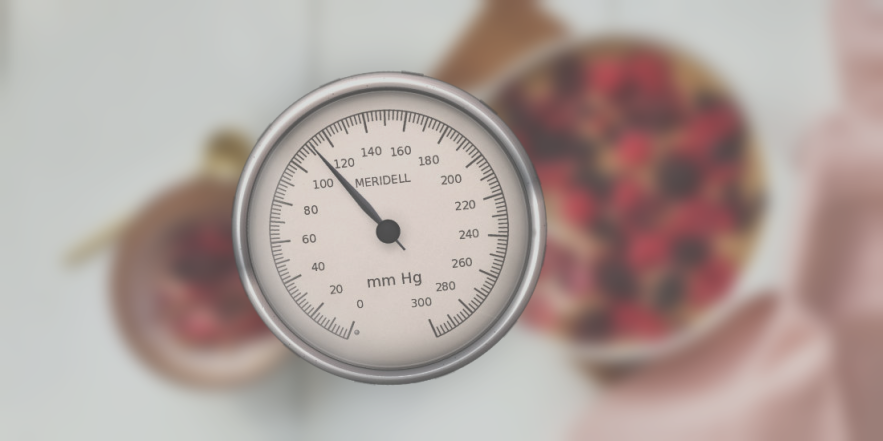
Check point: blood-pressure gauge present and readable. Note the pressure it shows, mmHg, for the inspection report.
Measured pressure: 112 mmHg
